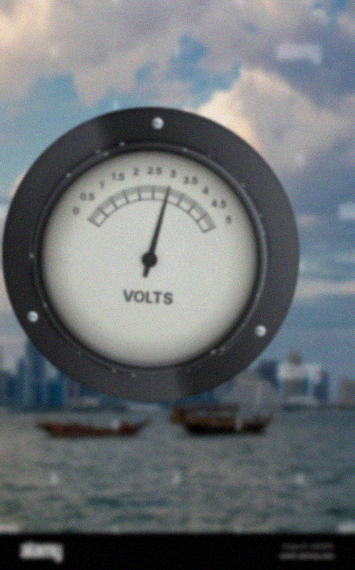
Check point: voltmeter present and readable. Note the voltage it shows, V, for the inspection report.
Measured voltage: 3 V
